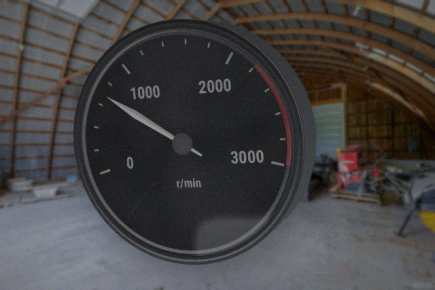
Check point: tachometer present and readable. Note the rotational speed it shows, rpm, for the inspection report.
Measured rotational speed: 700 rpm
